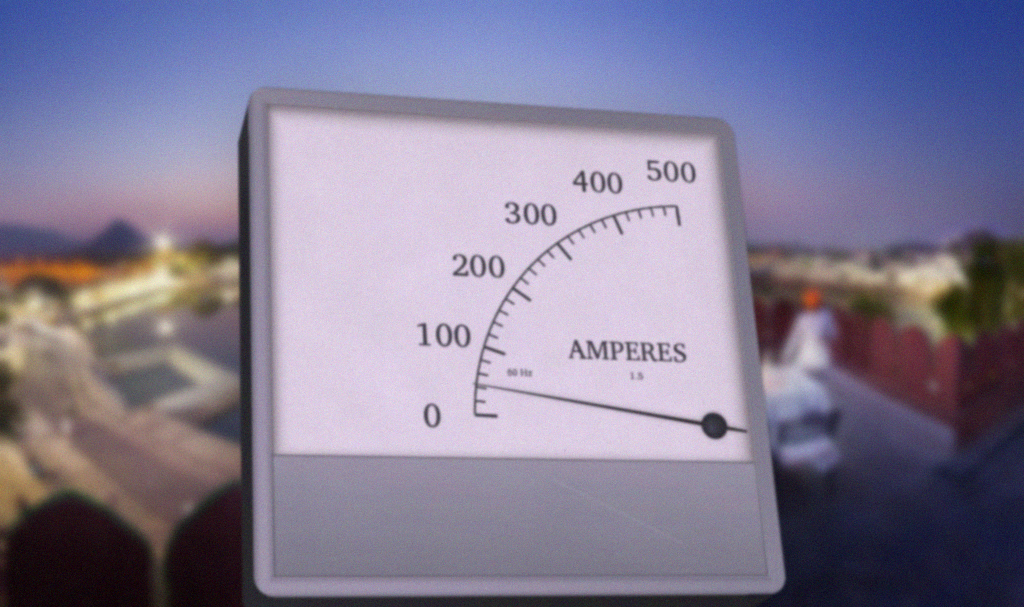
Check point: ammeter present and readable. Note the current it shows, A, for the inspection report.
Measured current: 40 A
